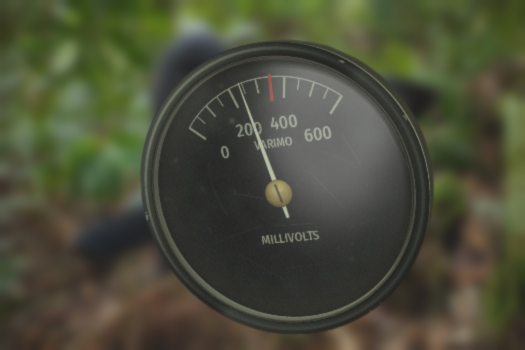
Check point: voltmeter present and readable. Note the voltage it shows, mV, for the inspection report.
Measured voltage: 250 mV
